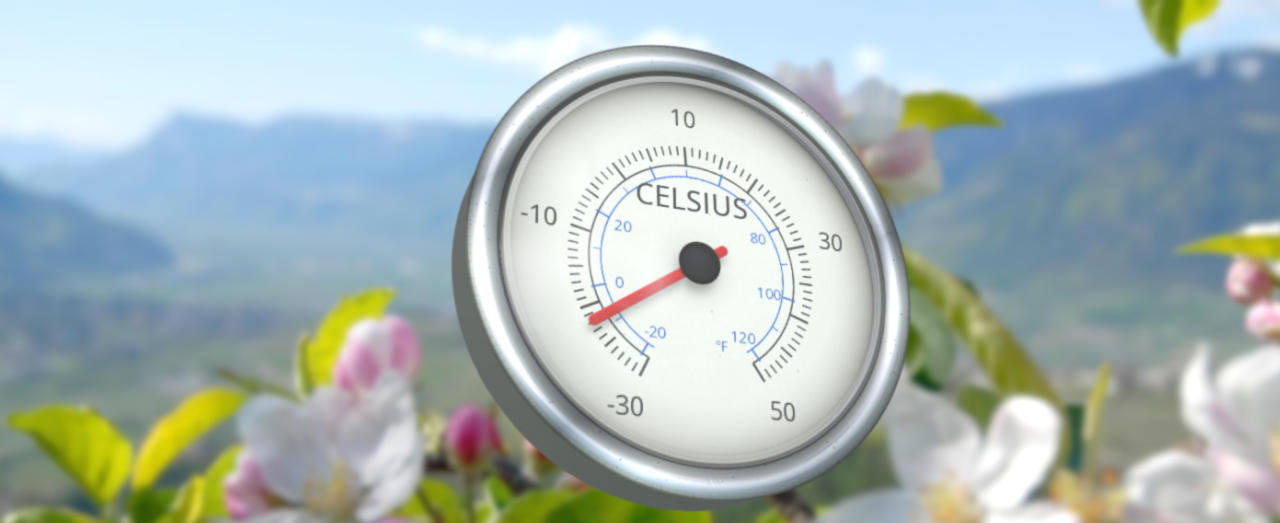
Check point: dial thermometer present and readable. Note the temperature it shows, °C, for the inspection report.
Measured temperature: -22 °C
